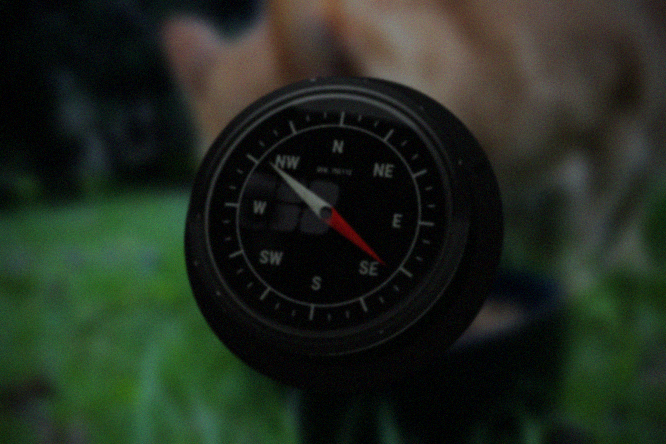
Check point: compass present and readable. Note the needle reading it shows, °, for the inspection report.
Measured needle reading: 125 °
